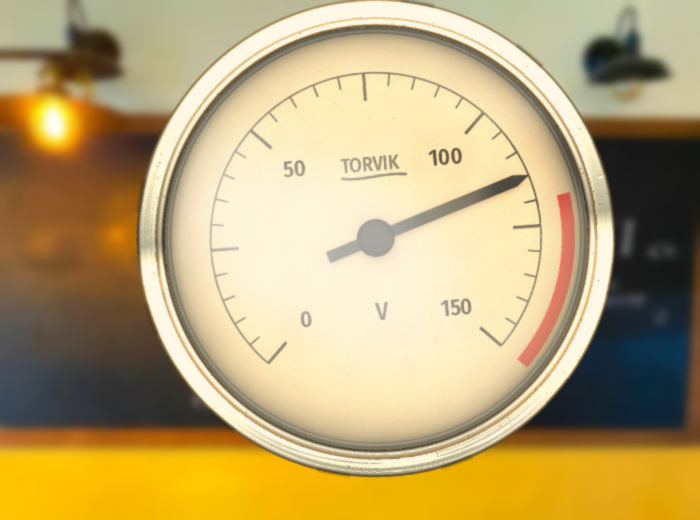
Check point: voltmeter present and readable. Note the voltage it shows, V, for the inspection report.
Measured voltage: 115 V
